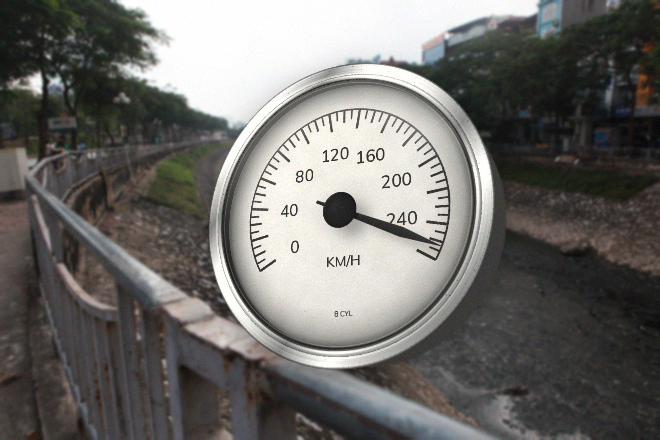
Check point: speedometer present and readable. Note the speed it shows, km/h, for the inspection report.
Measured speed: 252.5 km/h
